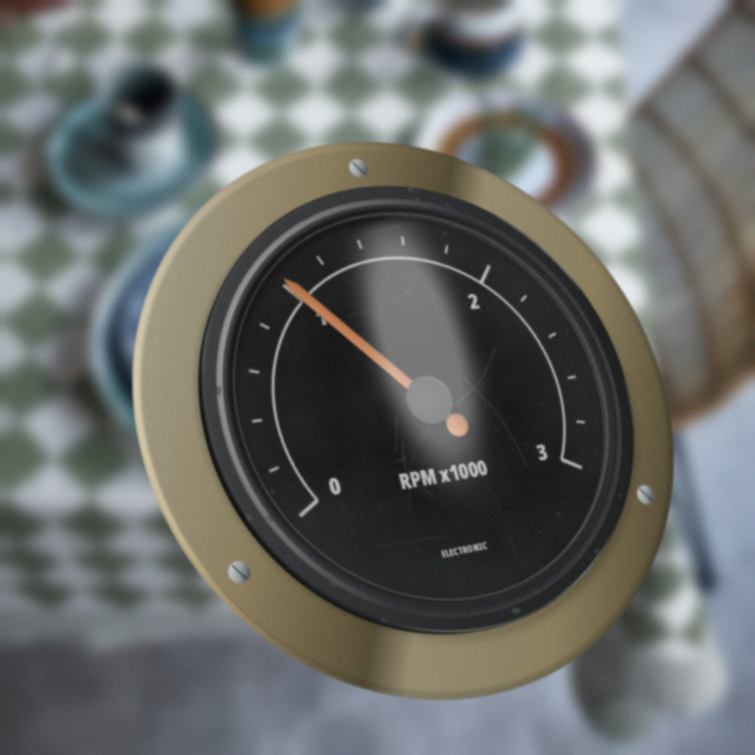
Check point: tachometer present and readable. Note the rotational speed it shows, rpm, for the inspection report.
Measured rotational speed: 1000 rpm
